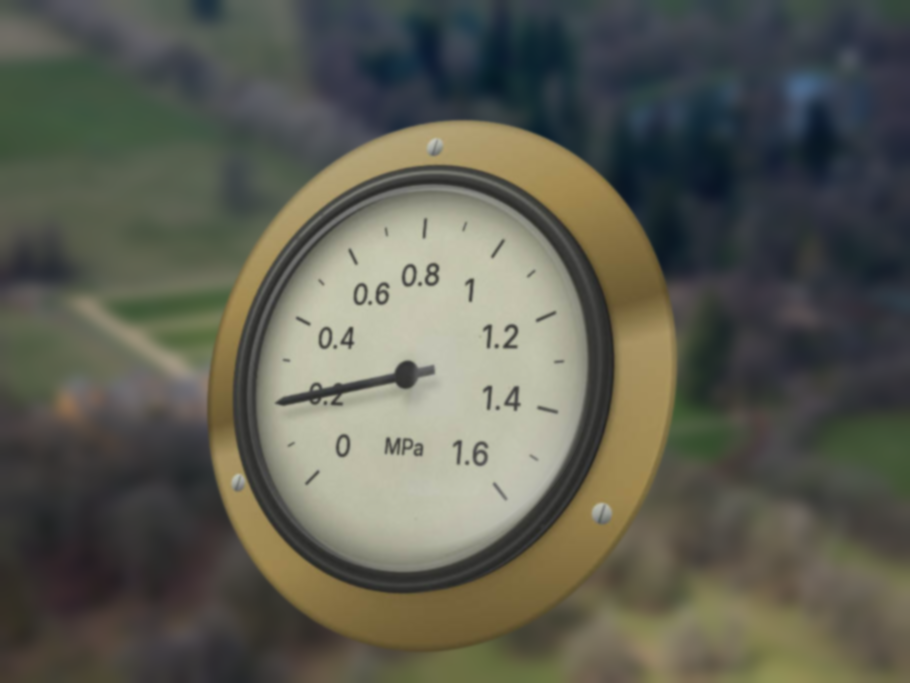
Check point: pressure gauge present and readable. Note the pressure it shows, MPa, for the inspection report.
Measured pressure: 0.2 MPa
